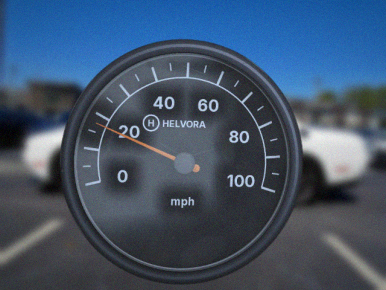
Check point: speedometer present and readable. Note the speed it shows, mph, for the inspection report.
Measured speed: 17.5 mph
